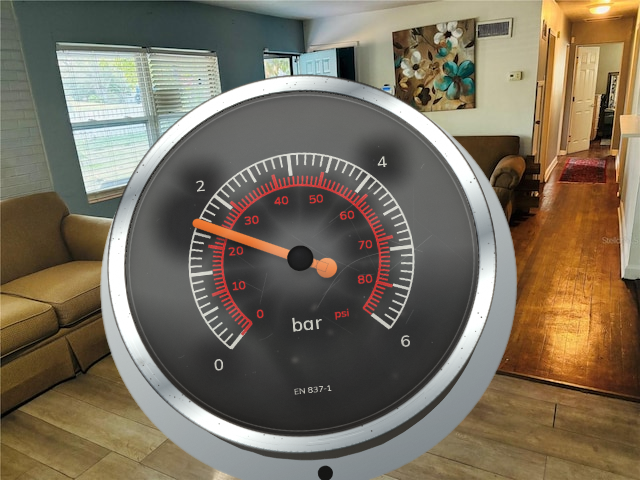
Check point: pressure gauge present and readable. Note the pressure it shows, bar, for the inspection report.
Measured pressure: 1.6 bar
